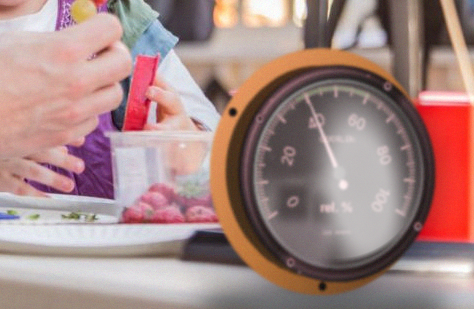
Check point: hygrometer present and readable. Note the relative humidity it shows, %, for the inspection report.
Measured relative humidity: 40 %
